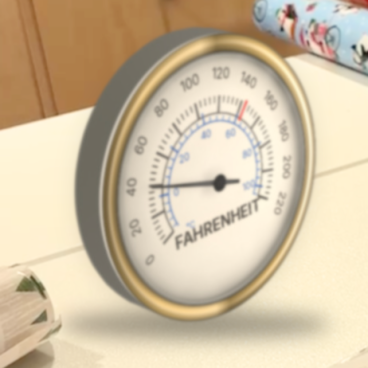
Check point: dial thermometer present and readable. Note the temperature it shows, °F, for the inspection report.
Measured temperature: 40 °F
